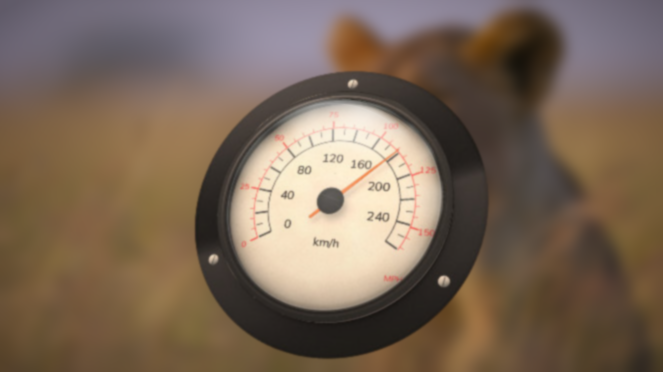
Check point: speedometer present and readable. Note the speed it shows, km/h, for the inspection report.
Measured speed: 180 km/h
